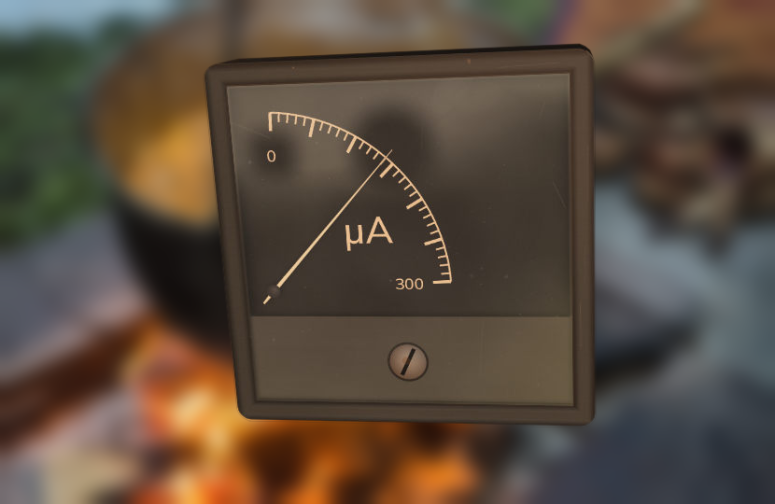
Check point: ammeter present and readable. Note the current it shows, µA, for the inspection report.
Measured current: 140 µA
